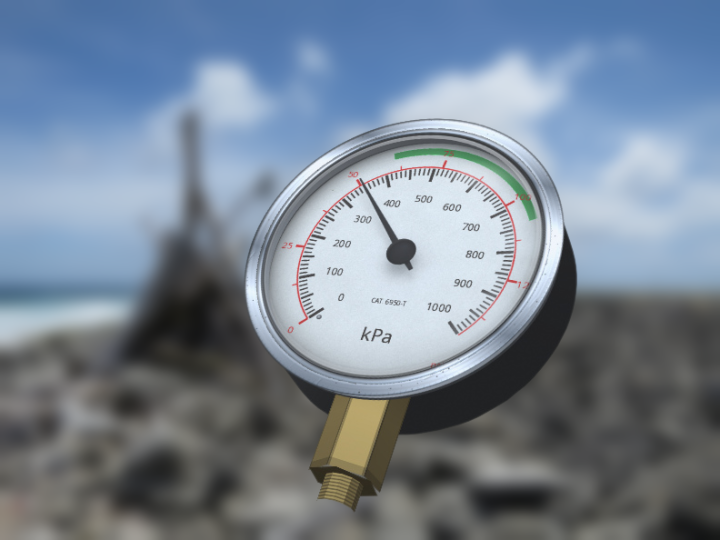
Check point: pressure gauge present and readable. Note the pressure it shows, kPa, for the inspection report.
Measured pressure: 350 kPa
